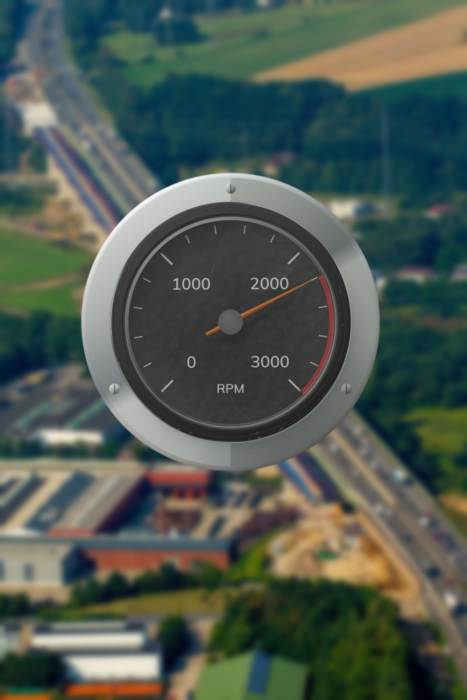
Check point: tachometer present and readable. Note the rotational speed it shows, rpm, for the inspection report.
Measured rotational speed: 2200 rpm
